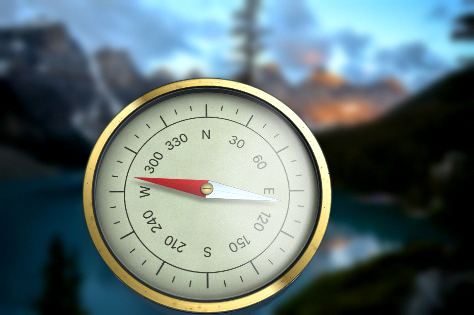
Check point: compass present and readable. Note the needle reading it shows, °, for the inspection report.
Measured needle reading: 280 °
